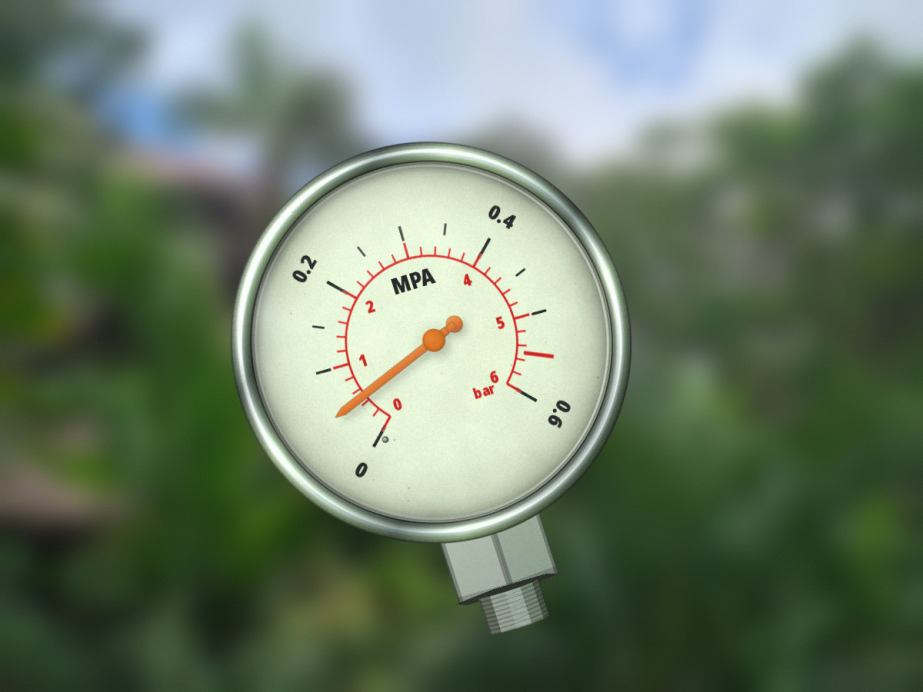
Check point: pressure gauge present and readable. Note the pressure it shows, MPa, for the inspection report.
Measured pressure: 0.05 MPa
